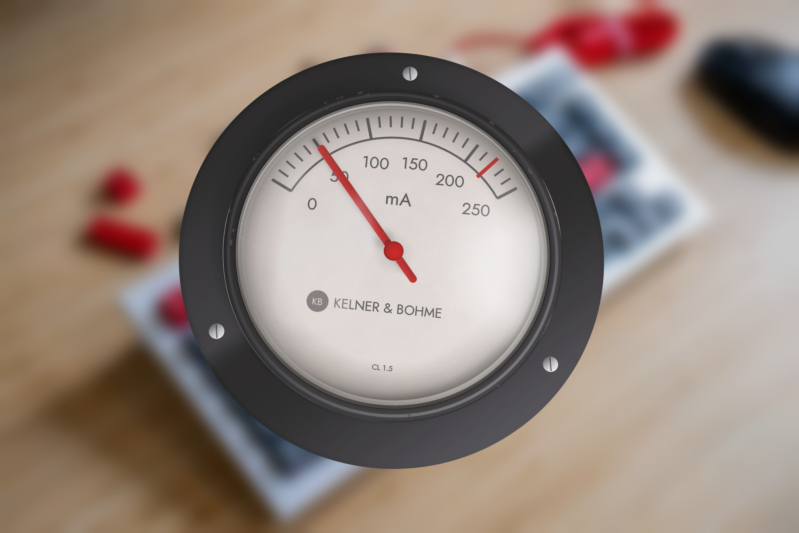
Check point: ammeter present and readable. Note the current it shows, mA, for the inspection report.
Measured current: 50 mA
